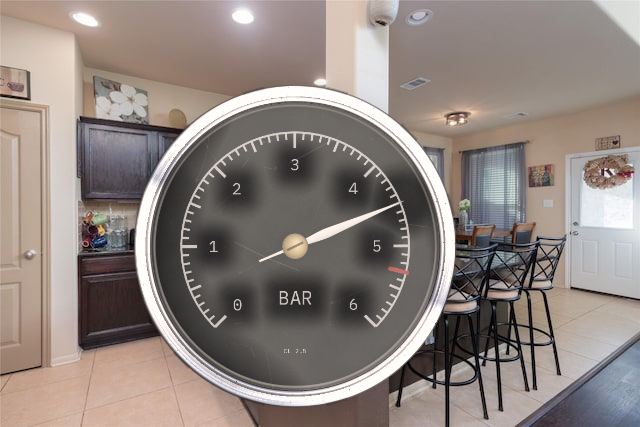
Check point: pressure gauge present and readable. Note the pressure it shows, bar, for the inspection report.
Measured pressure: 4.5 bar
